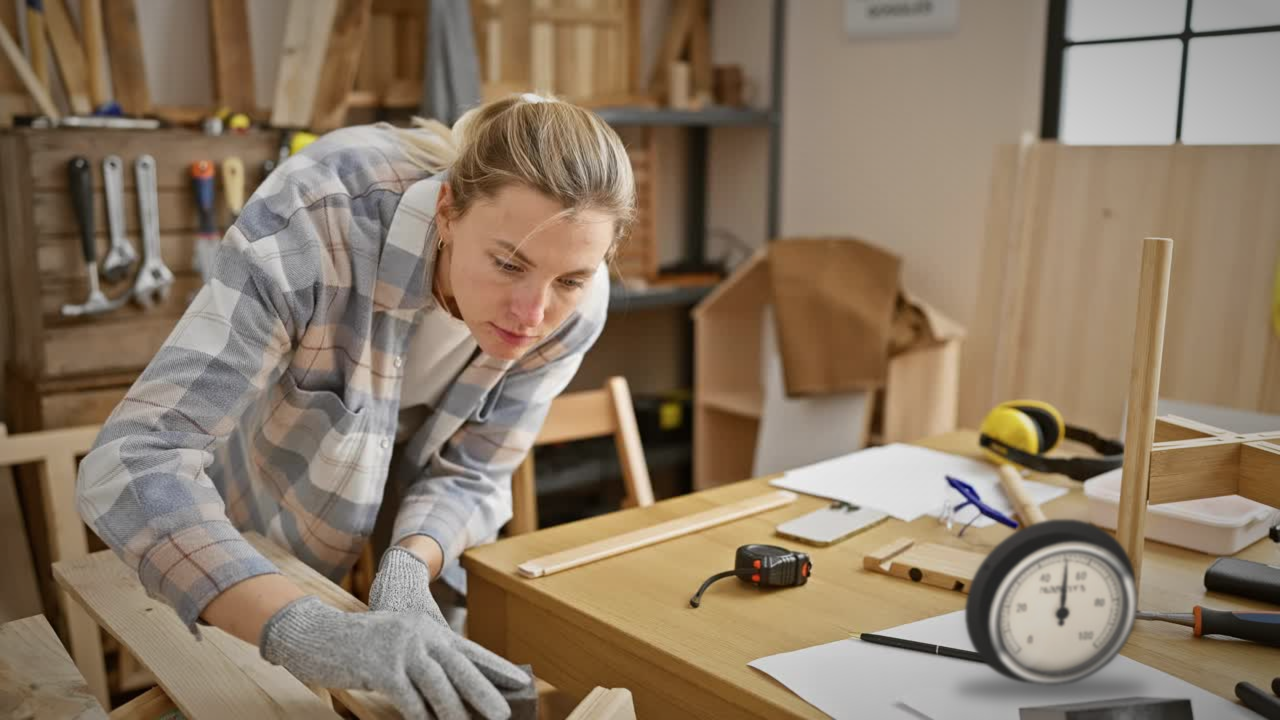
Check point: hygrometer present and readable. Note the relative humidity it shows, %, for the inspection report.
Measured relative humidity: 50 %
